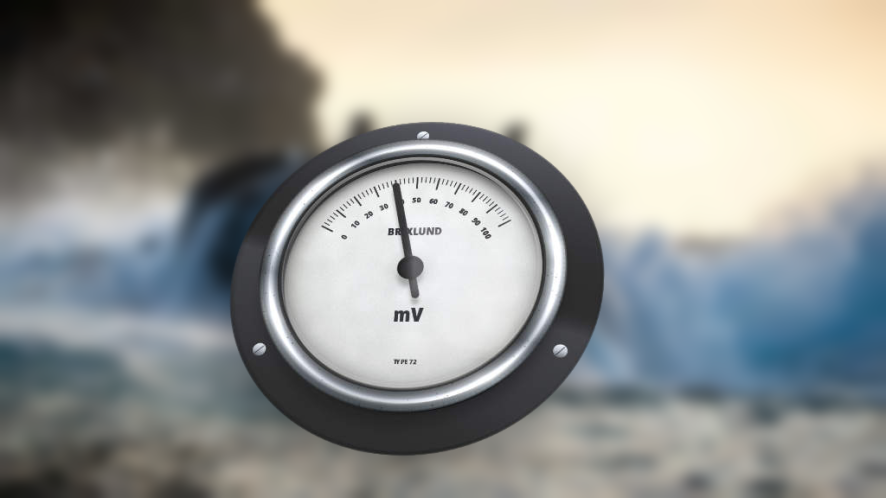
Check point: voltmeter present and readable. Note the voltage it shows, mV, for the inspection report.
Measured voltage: 40 mV
